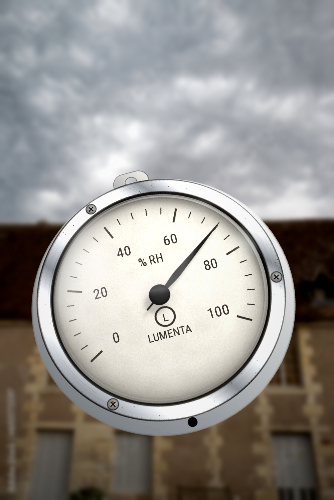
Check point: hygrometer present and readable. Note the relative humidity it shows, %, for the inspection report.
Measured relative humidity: 72 %
